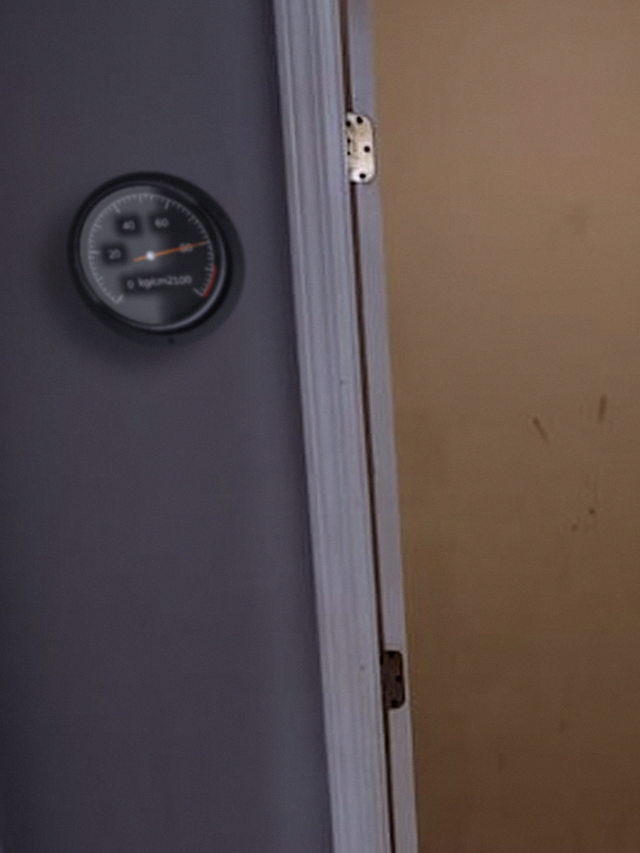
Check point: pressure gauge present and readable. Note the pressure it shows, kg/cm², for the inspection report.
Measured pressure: 80 kg/cm²
